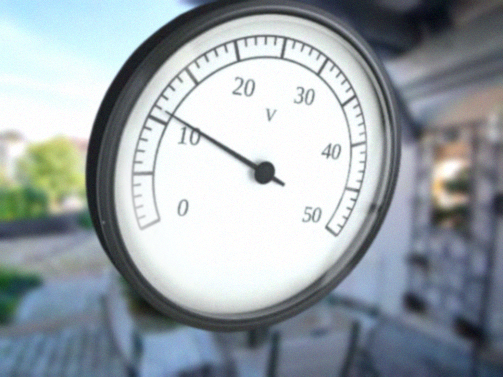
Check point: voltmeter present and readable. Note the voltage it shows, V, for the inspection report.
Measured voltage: 11 V
